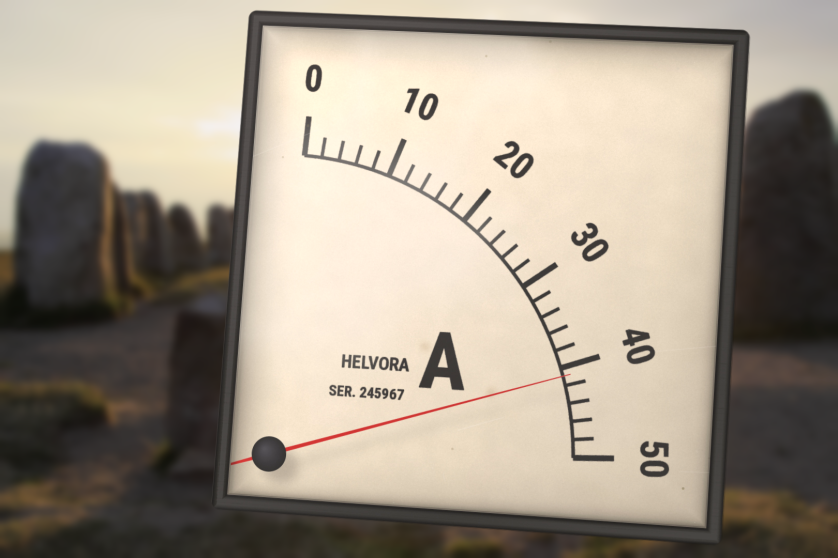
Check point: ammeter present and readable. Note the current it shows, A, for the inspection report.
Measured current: 41 A
